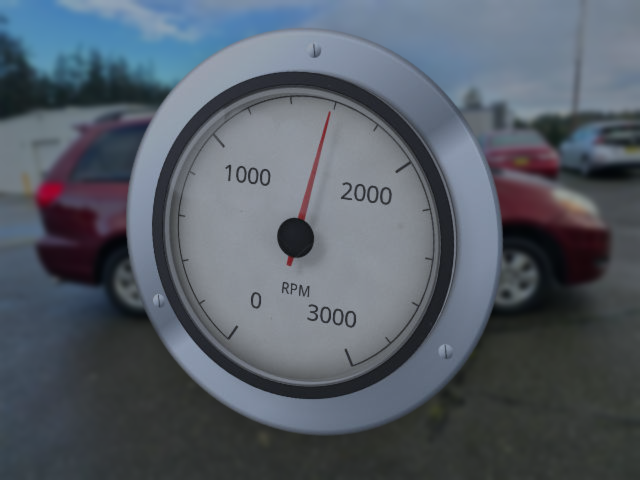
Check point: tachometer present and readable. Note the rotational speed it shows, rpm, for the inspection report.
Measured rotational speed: 1600 rpm
